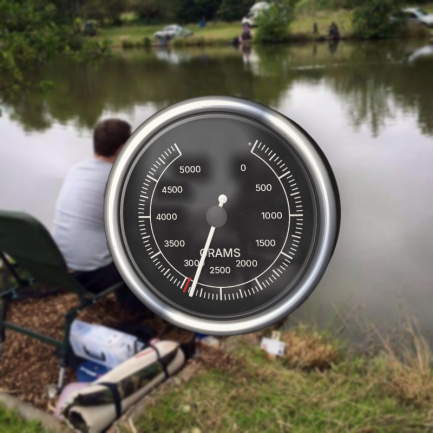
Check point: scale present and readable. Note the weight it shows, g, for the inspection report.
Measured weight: 2850 g
